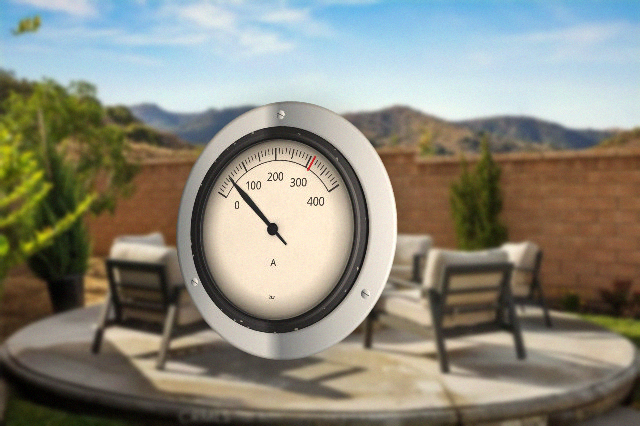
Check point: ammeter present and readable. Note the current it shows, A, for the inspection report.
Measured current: 50 A
